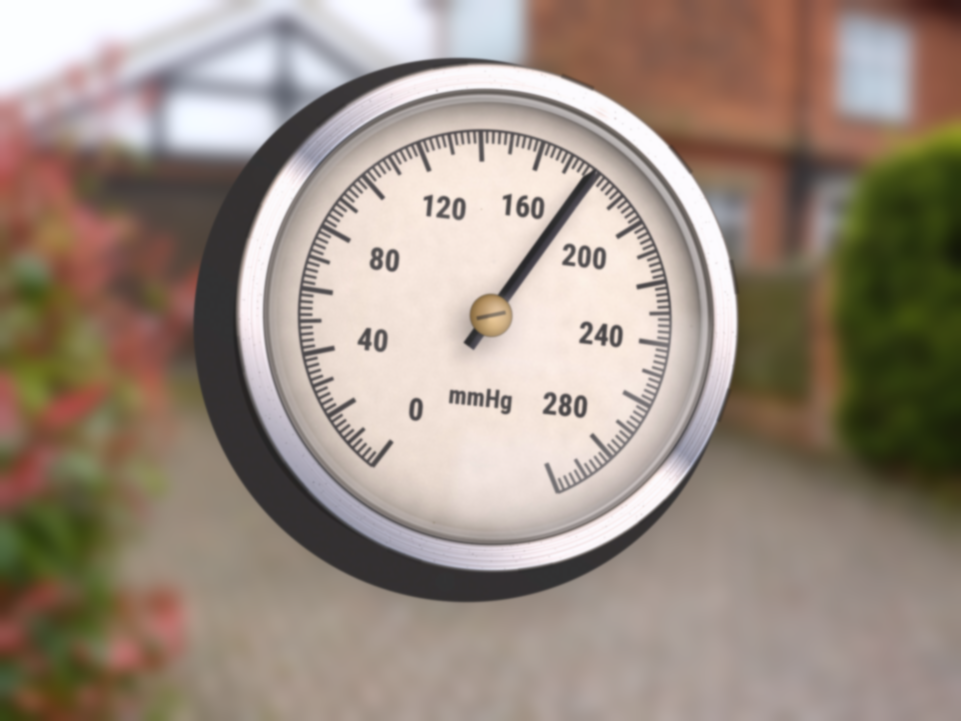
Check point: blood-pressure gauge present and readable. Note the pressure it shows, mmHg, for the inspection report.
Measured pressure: 178 mmHg
